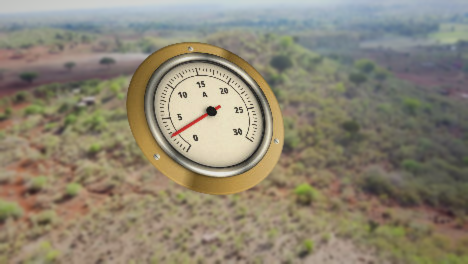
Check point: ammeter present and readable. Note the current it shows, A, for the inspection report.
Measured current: 2.5 A
